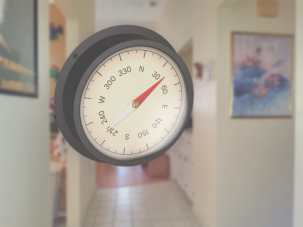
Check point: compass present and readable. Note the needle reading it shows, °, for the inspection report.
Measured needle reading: 40 °
